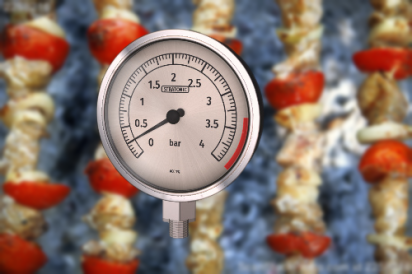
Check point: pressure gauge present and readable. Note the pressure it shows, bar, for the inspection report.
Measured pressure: 0.25 bar
